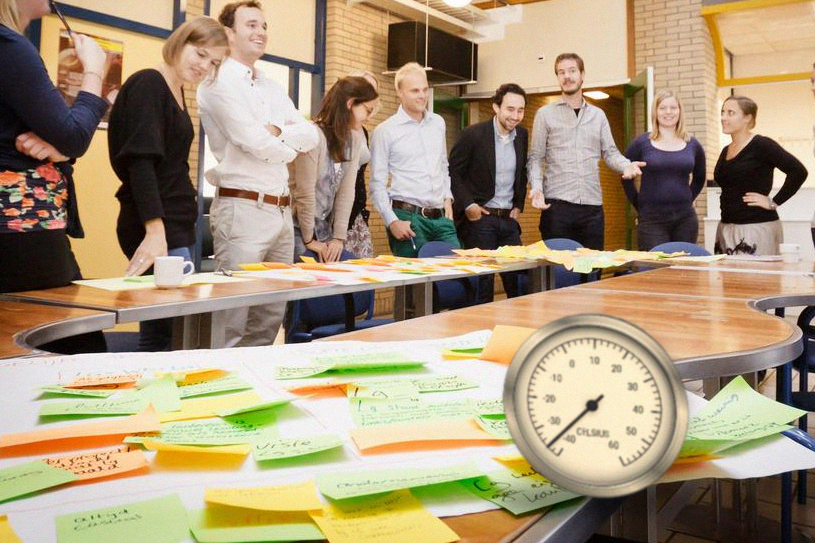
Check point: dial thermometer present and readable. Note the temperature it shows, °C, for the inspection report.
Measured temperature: -36 °C
